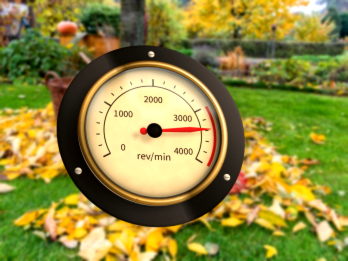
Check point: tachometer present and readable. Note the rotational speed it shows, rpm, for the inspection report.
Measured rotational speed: 3400 rpm
